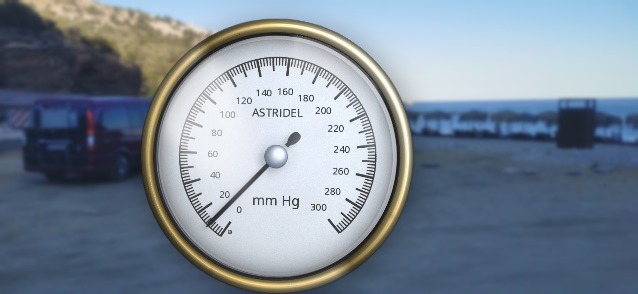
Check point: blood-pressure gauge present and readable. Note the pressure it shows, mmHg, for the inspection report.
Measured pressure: 10 mmHg
